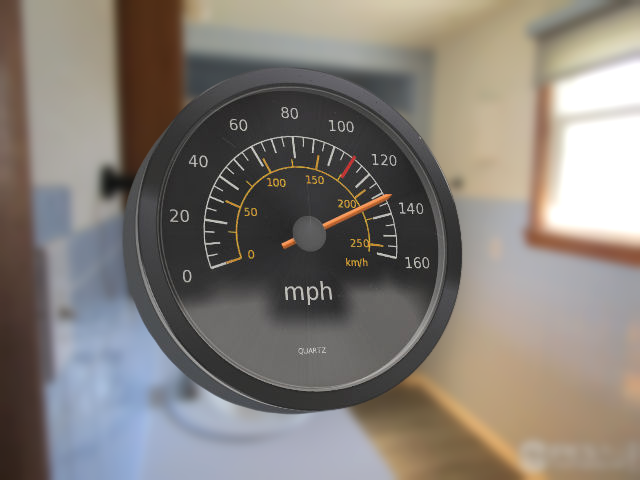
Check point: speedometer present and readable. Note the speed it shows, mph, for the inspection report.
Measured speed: 132.5 mph
